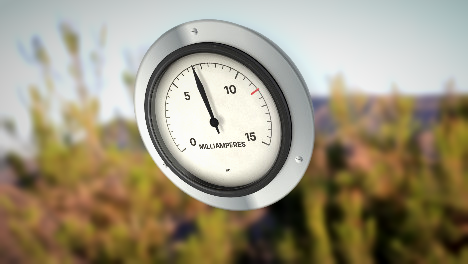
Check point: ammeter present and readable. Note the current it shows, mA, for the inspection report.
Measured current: 7 mA
